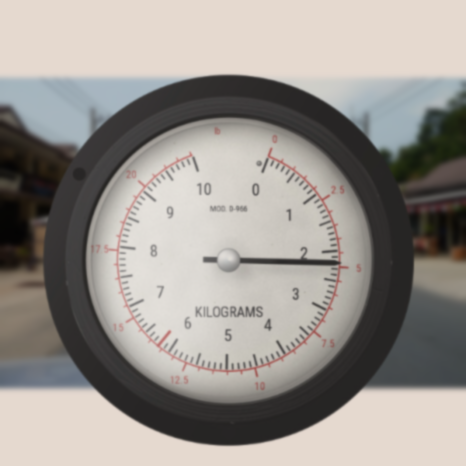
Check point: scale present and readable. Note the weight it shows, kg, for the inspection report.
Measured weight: 2.2 kg
